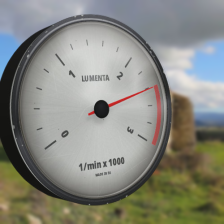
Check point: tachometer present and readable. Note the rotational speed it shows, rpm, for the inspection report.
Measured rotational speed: 2400 rpm
